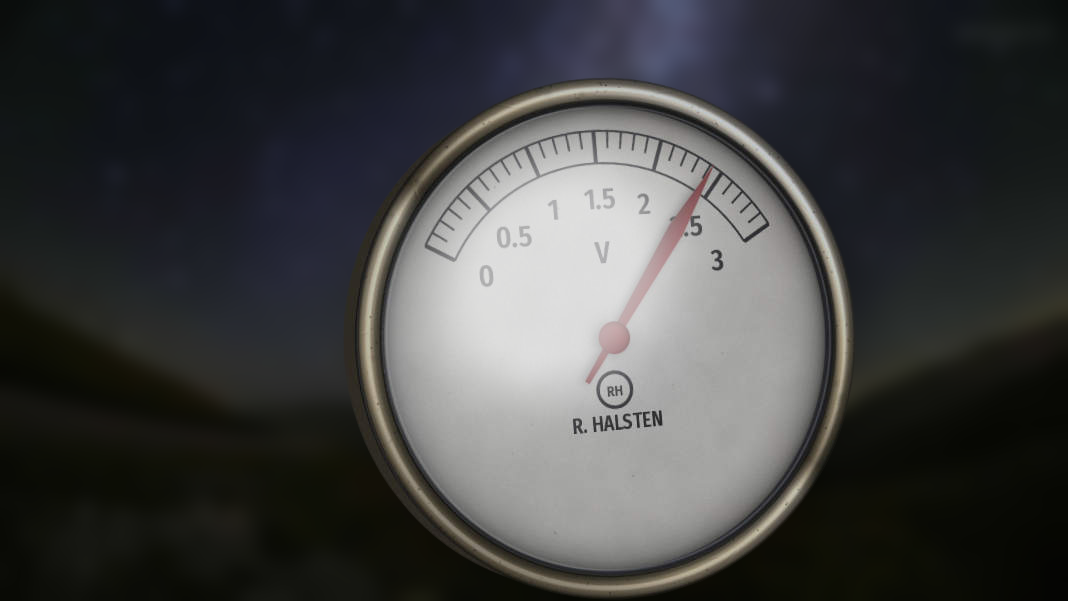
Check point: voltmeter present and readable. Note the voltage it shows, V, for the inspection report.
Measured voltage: 2.4 V
